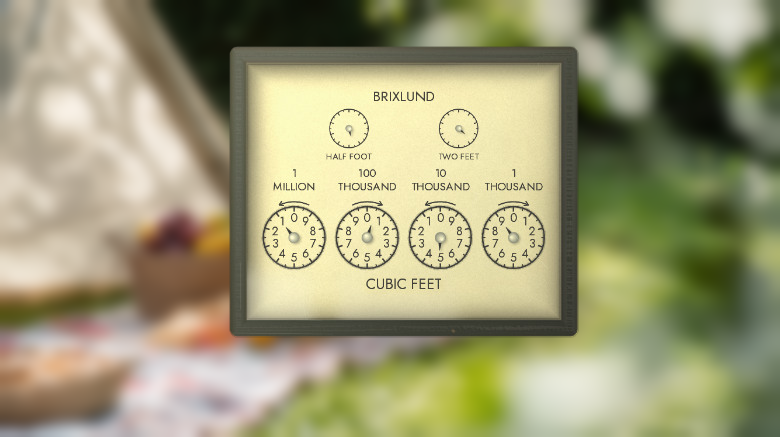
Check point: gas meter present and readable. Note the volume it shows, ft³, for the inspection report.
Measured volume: 104900 ft³
